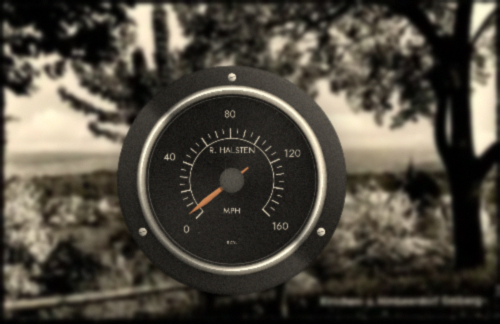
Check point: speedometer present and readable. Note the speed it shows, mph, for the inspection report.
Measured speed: 5 mph
